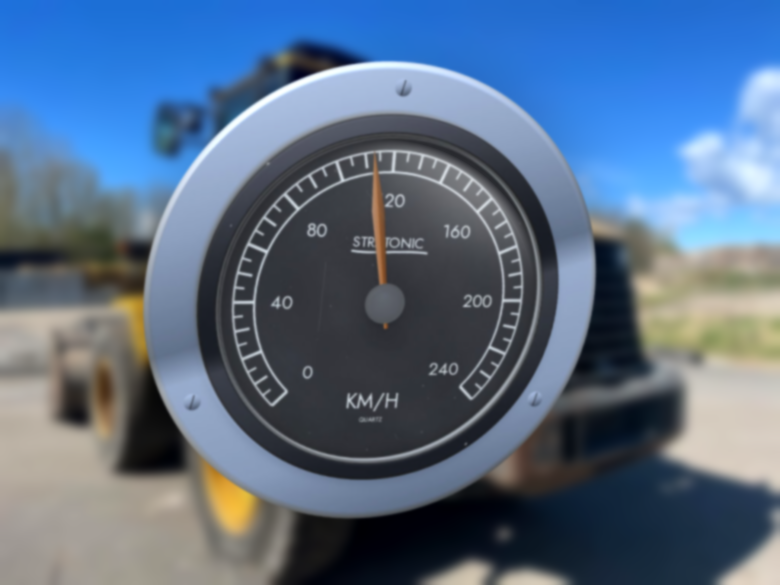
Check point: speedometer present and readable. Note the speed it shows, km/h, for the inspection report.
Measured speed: 112.5 km/h
